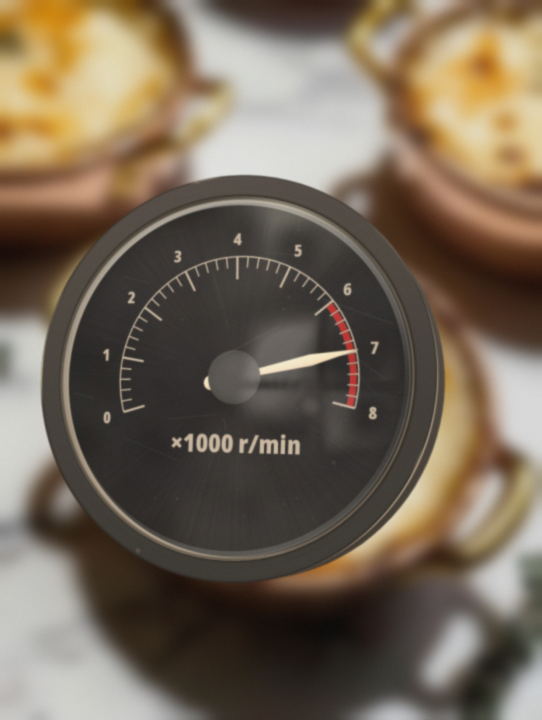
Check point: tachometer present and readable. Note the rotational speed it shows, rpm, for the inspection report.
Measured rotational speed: 7000 rpm
